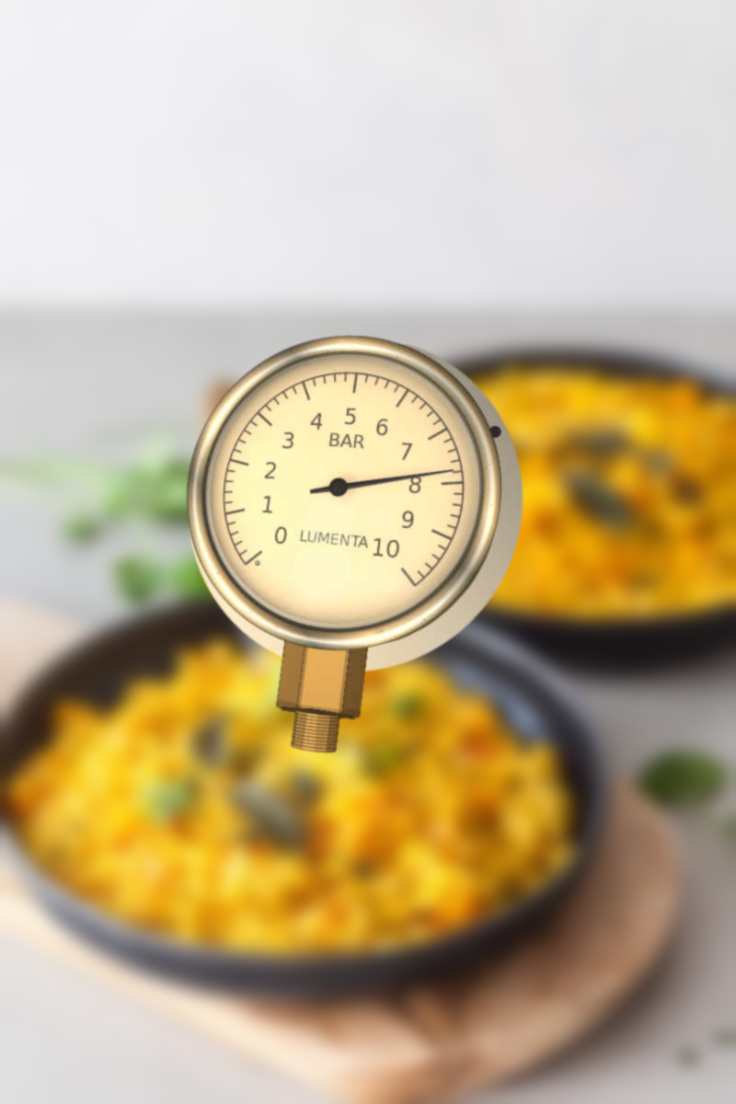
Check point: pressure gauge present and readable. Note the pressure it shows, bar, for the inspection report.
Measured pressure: 7.8 bar
